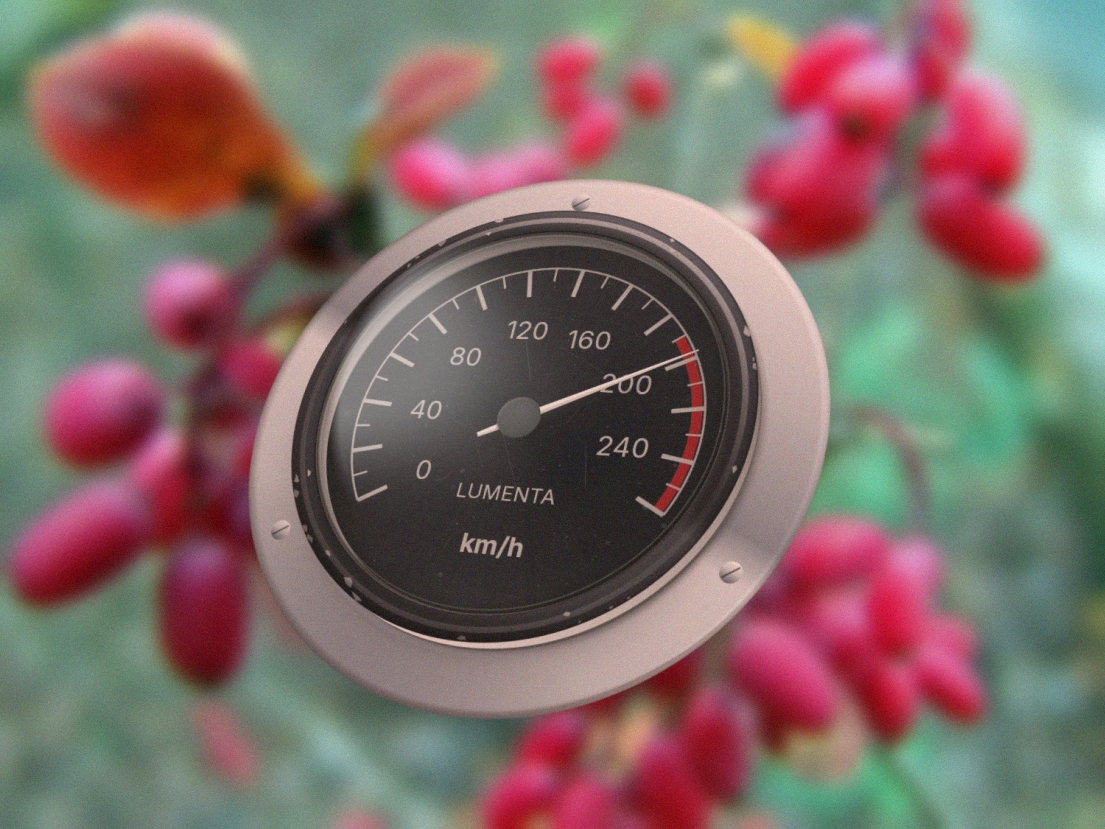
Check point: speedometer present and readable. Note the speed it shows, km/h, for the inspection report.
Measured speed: 200 km/h
